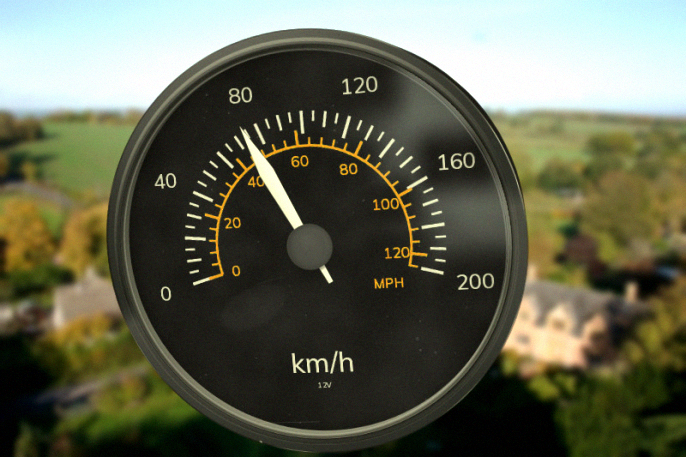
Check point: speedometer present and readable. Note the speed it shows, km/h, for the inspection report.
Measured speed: 75 km/h
